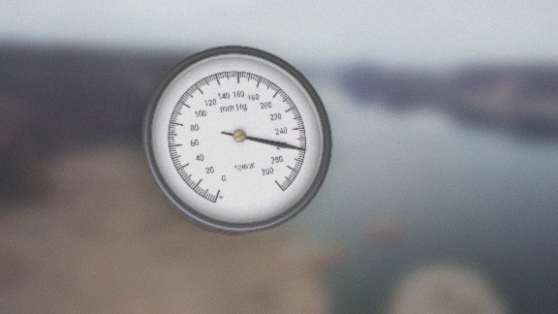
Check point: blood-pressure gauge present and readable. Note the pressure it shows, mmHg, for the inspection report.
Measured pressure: 260 mmHg
